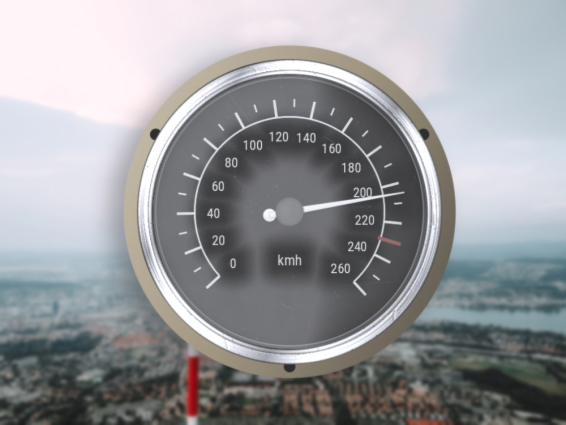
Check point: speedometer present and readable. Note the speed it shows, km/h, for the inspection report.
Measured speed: 205 km/h
